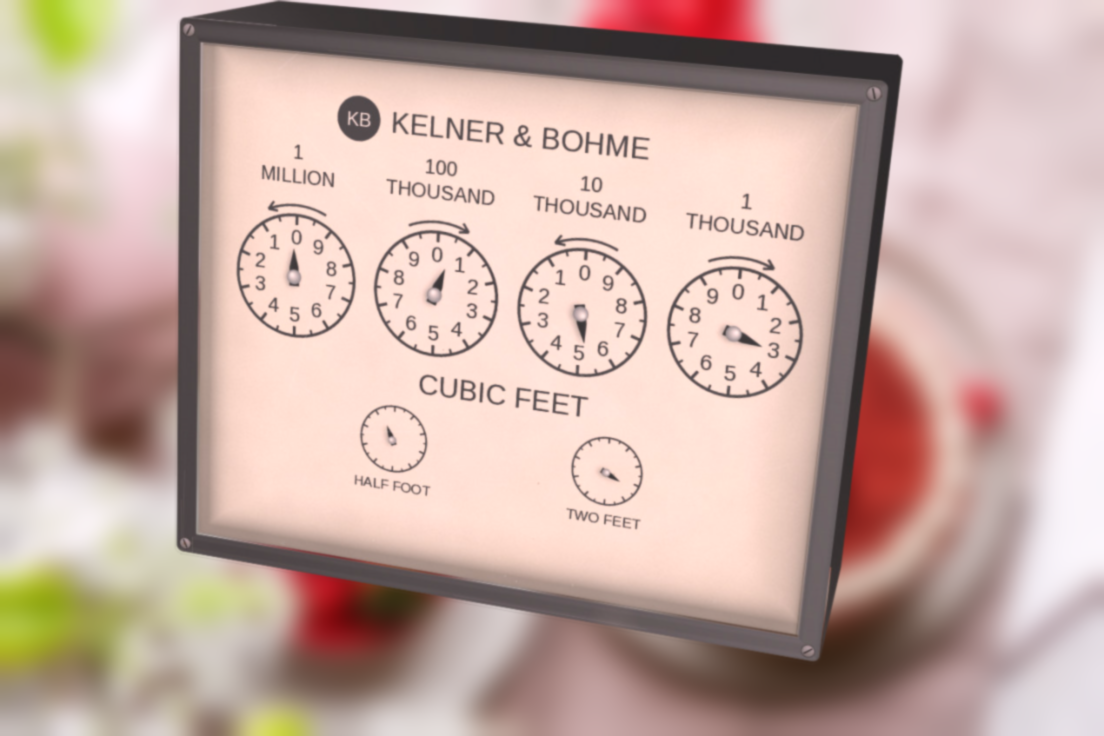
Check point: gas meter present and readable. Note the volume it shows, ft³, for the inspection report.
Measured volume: 5300 ft³
